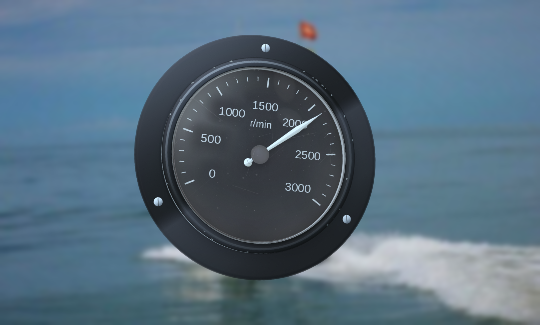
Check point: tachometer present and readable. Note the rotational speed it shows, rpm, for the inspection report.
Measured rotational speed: 2100 rpm
